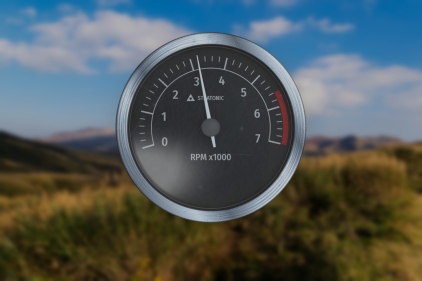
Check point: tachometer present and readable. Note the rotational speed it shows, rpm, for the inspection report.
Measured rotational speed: 3200 rpm
